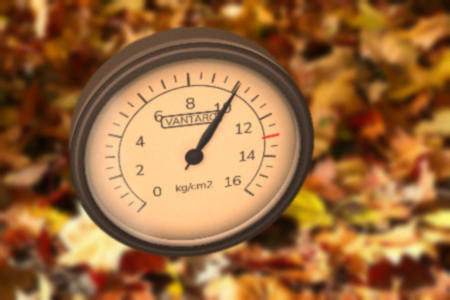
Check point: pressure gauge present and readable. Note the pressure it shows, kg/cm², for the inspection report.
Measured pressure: 10 kg/cm²
